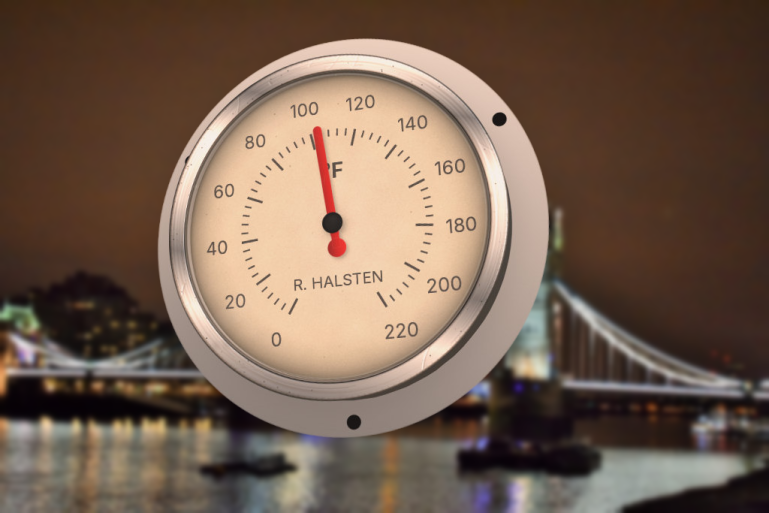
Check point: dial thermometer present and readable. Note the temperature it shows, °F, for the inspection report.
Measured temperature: 104 °F
